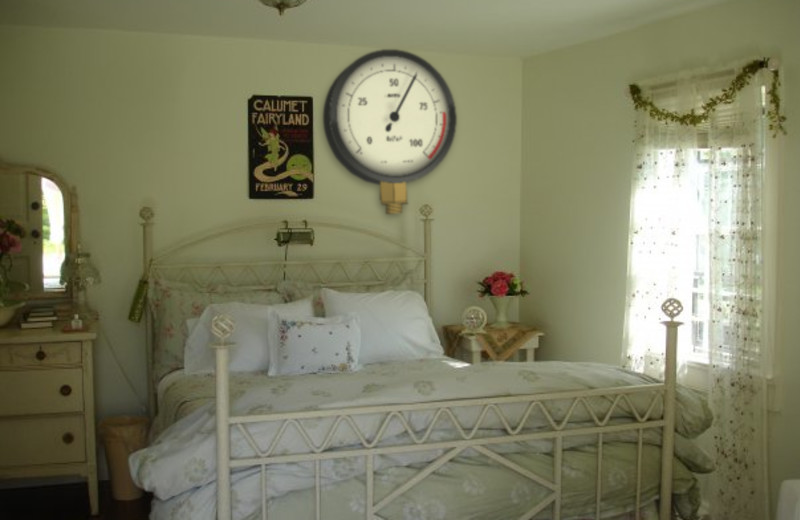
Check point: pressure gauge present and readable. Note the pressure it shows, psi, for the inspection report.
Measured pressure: 60 psi
